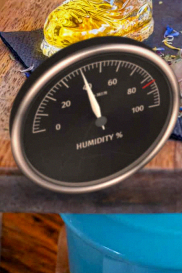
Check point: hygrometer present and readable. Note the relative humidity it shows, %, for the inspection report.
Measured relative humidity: 40 %
